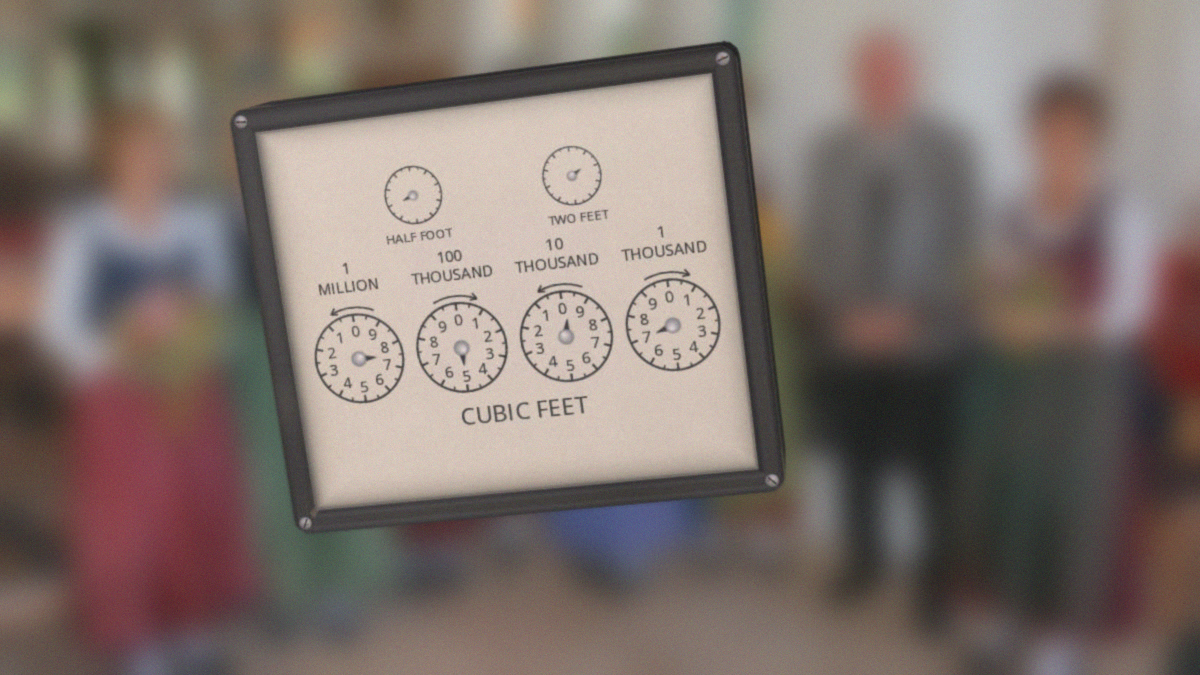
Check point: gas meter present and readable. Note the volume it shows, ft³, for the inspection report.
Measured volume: 749700 ft³
